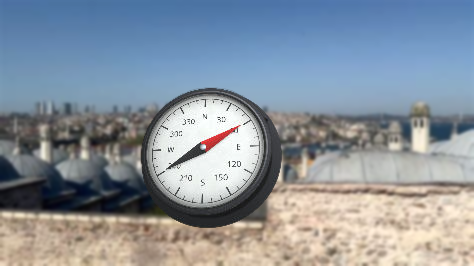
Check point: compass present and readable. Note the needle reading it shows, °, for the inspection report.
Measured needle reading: 60 °
